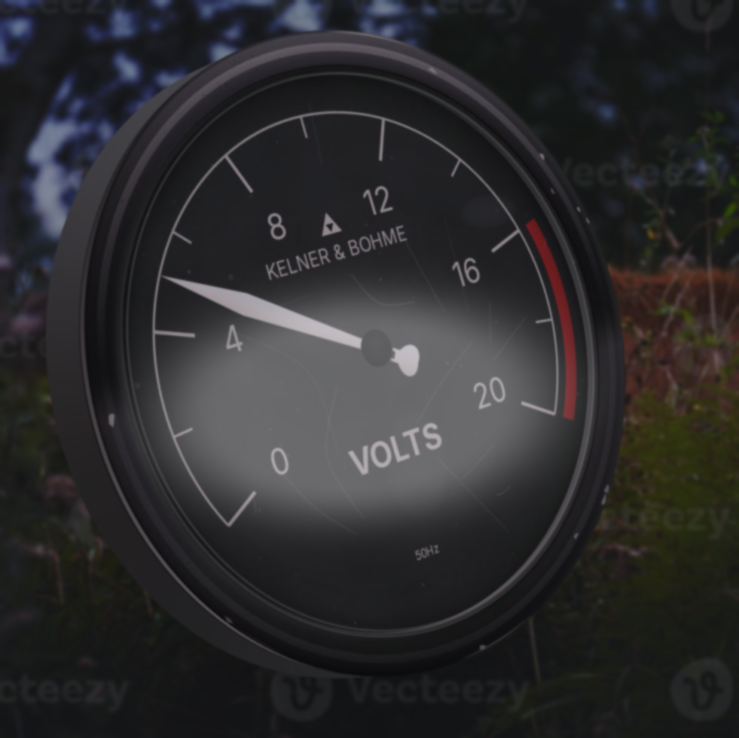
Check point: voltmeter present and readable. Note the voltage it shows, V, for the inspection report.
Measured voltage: 5 V
